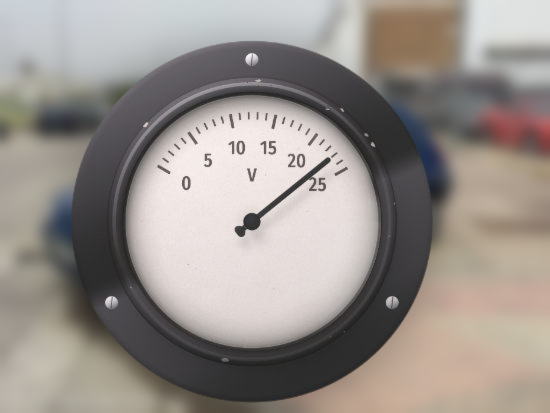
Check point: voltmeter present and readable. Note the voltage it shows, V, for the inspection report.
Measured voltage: 23 V
